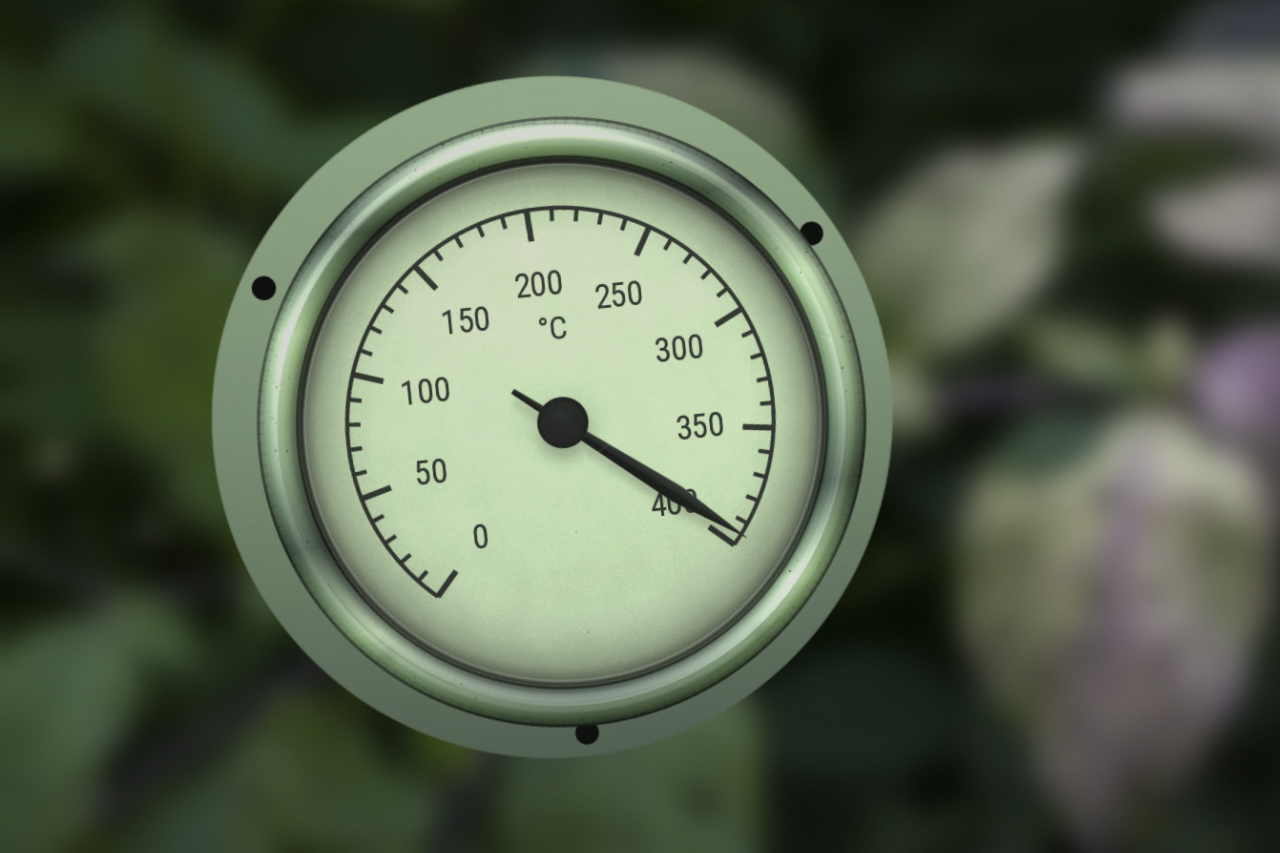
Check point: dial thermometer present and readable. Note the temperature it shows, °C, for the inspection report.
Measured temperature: 395 °C
